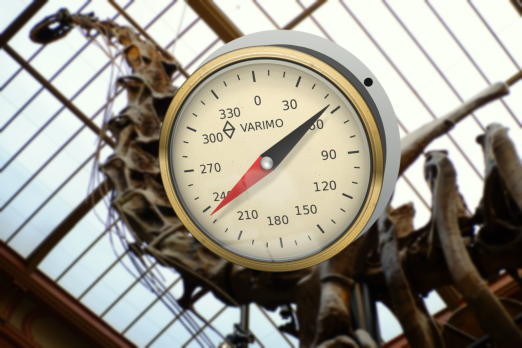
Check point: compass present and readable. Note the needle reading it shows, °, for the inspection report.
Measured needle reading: 235 °
